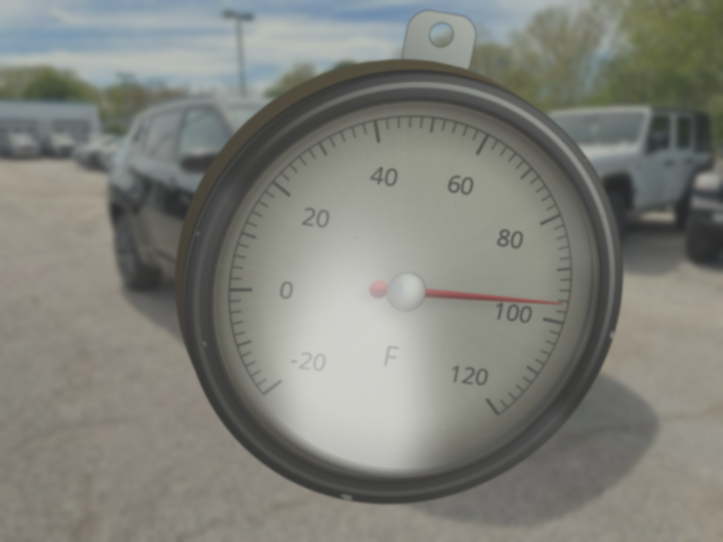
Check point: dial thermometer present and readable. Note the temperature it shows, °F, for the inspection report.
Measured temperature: 96 °F
